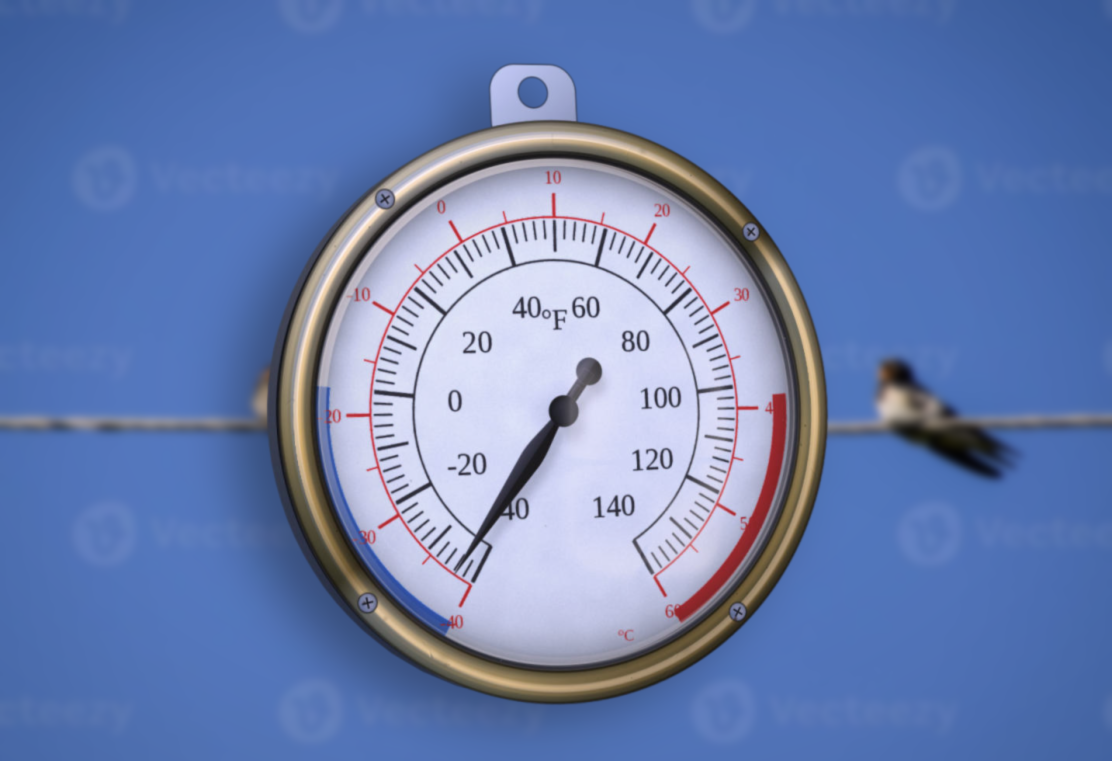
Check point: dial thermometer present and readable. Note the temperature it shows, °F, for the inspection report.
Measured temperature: -36 °F
